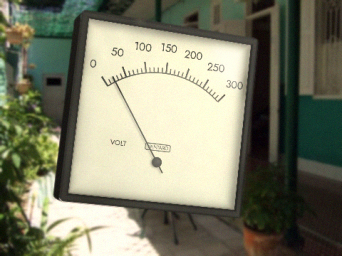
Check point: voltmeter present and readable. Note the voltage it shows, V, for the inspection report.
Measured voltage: 20 V
